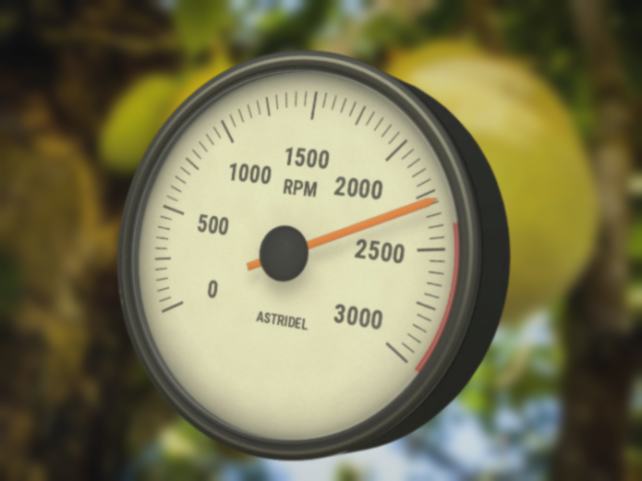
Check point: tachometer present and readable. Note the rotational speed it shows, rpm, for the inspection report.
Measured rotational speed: 2300 rpm
